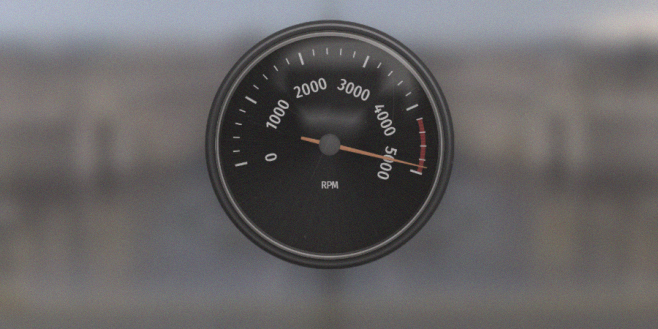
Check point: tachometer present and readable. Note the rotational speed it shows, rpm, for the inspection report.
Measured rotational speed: 4900 rpm
